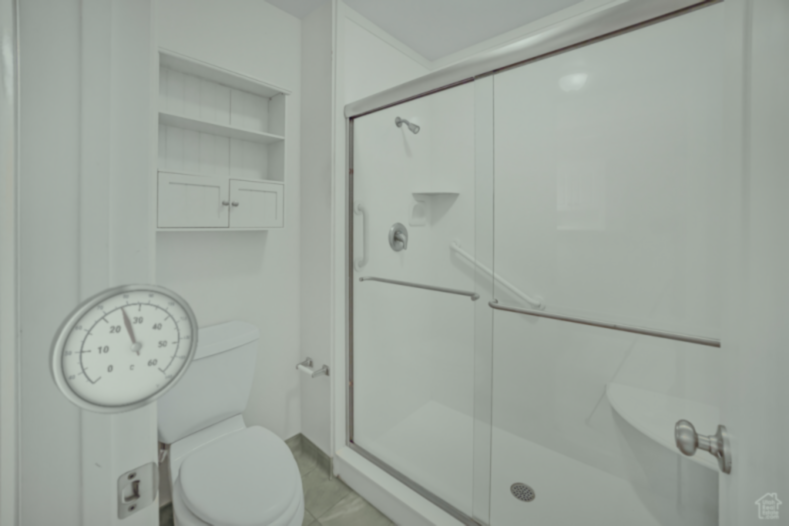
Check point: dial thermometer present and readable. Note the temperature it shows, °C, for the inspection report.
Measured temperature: 25 °C
